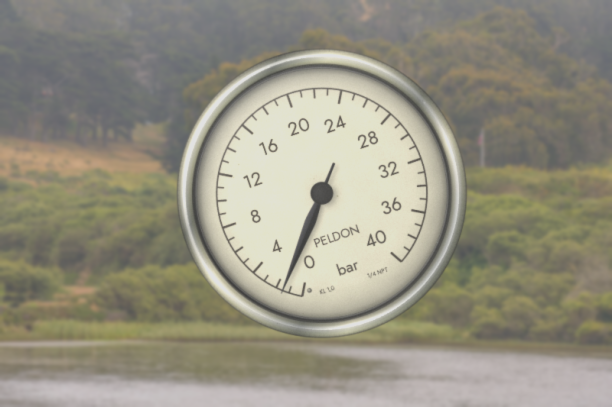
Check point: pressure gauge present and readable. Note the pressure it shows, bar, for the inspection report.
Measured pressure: 1.5 bar
